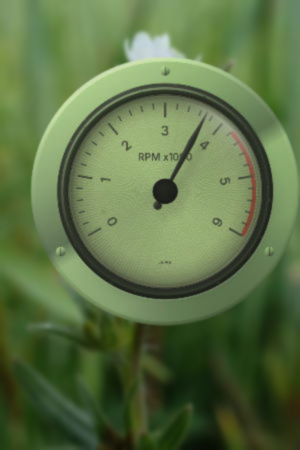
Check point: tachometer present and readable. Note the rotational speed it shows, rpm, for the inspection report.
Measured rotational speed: 3700 rpm
